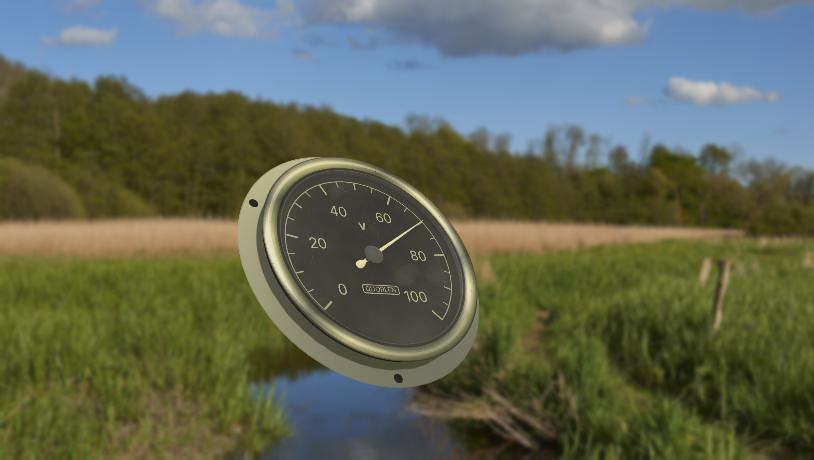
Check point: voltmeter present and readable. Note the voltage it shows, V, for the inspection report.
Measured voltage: 70 V
